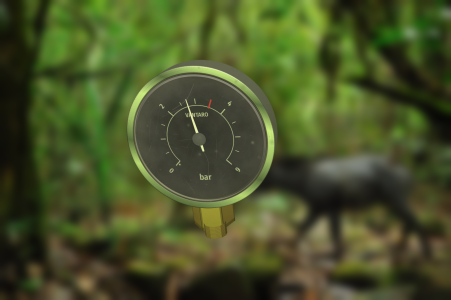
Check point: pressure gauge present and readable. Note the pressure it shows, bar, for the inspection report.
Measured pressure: 2.75 bar
